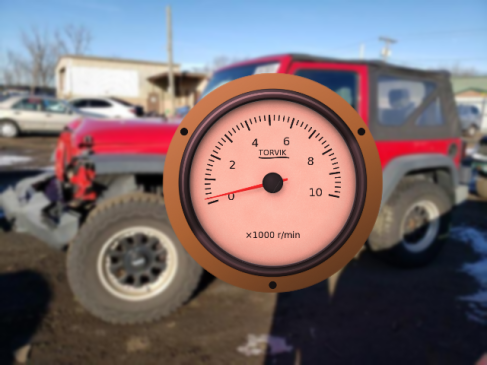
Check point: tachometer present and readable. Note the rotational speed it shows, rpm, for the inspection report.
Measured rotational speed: 200 rpm
